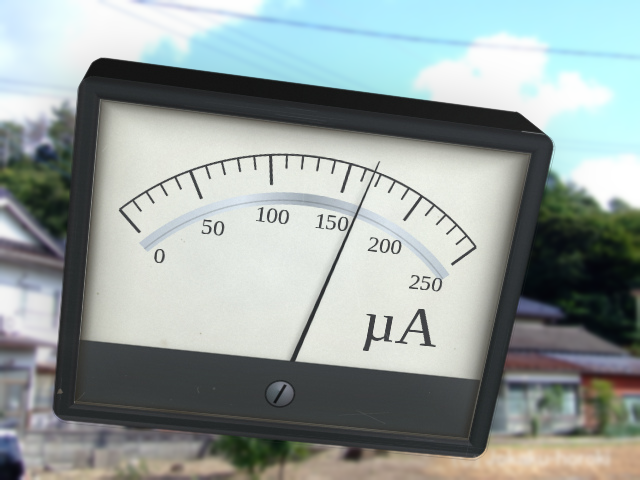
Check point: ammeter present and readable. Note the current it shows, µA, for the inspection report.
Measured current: 165 µA
